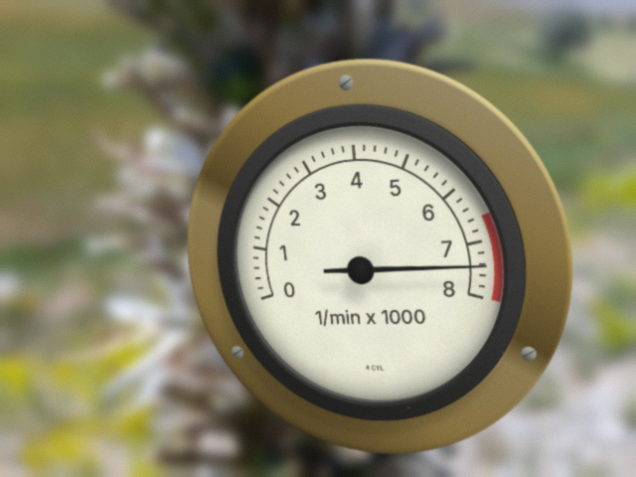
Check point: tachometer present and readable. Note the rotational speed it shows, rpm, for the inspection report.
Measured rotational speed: 7400 rpm
